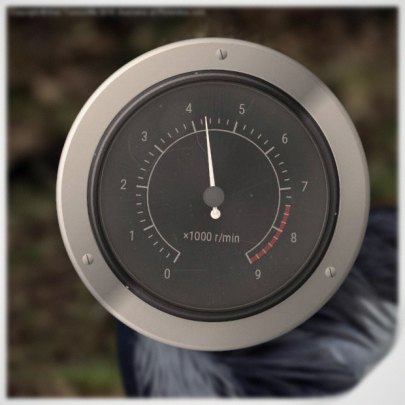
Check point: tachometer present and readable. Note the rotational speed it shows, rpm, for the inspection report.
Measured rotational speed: 4300 rpm
